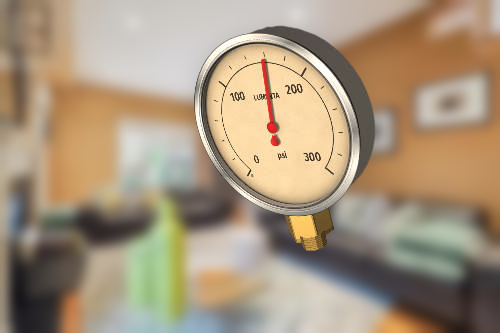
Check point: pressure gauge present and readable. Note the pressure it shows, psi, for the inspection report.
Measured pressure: 160 psi
